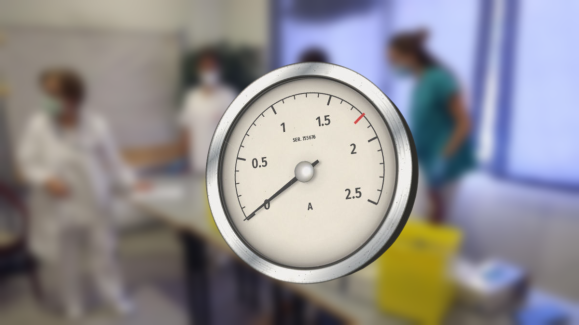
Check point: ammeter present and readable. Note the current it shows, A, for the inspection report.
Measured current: 0 A
